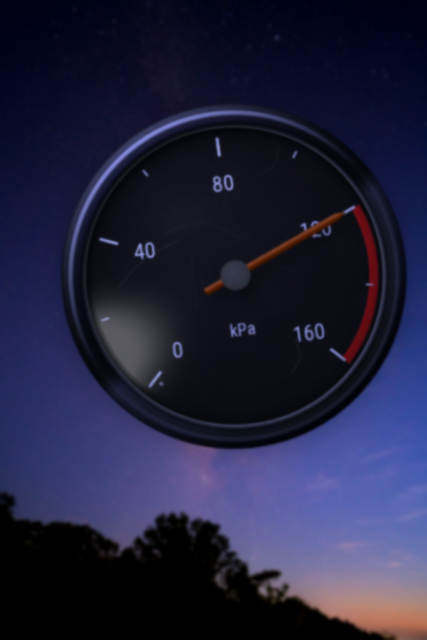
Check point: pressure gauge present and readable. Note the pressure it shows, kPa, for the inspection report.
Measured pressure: 120 kPa
